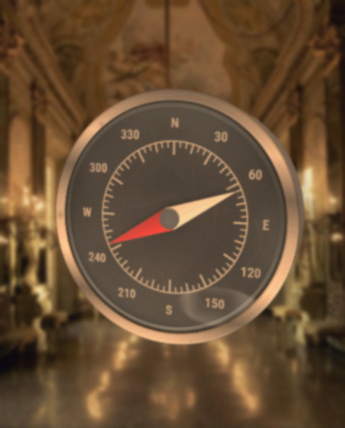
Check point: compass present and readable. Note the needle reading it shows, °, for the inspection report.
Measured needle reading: 245 °
